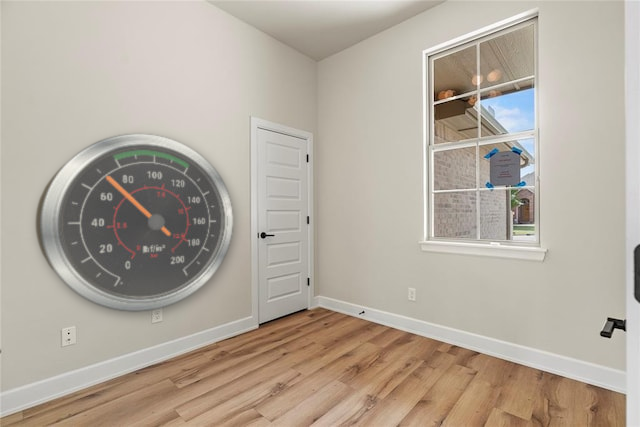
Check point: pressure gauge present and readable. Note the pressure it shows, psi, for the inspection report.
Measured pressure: 70 psi
